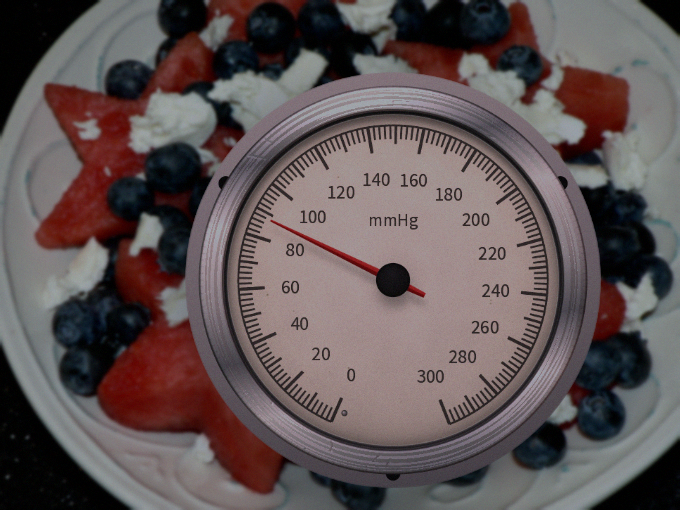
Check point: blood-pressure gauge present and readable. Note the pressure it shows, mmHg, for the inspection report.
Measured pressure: 88 mmHg
